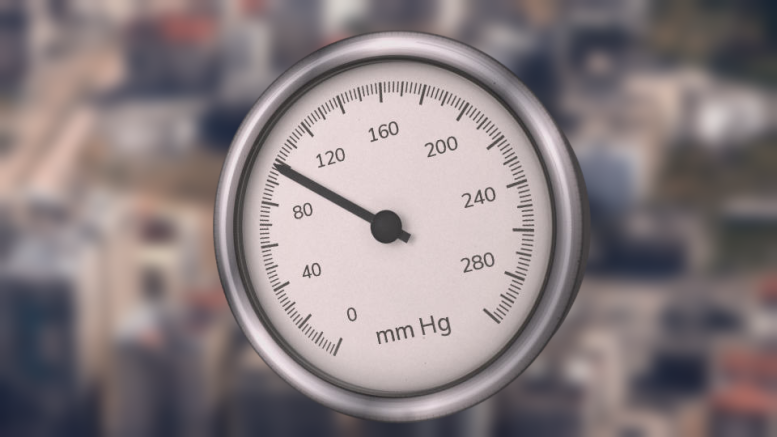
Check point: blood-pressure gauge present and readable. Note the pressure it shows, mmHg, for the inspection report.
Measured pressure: 98 mmHg
